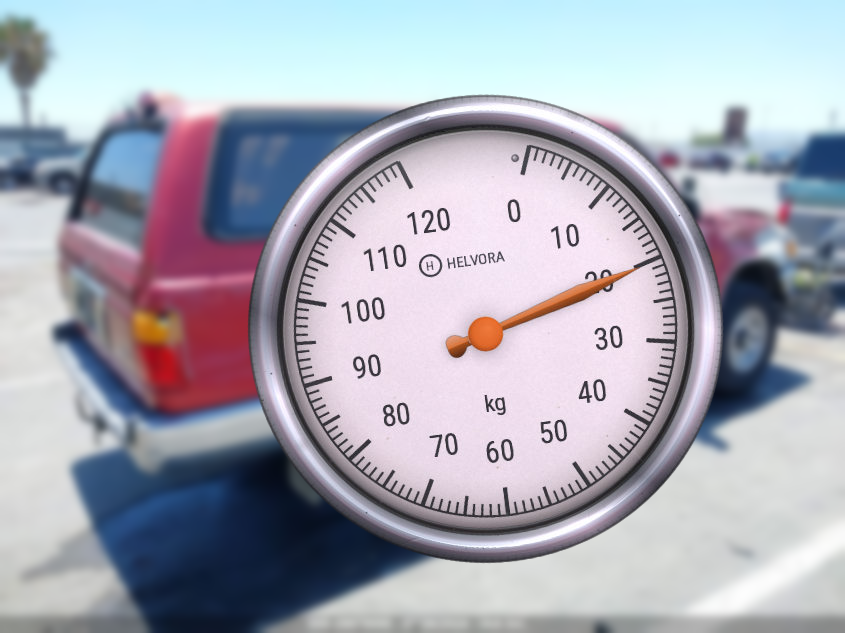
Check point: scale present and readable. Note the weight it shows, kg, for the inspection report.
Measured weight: 20 kg
